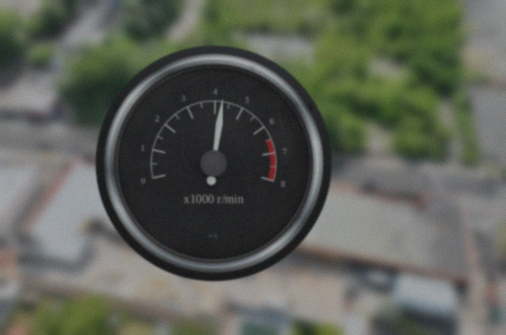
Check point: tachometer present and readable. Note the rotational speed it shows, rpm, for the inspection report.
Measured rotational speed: 4250 rpm
